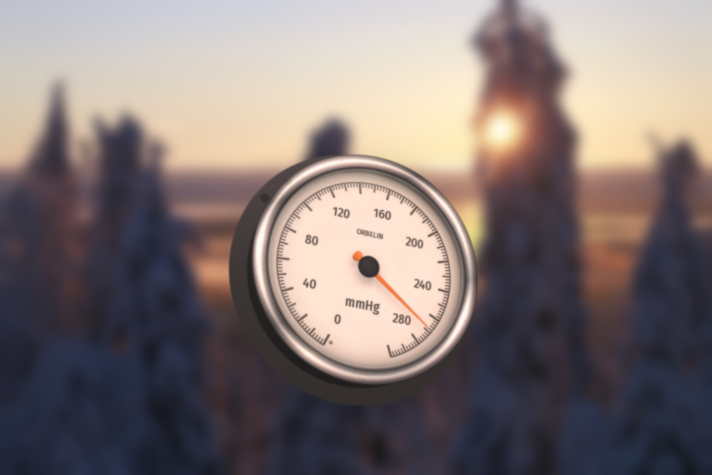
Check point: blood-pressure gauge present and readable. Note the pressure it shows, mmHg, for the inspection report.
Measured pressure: 270 mmHg
